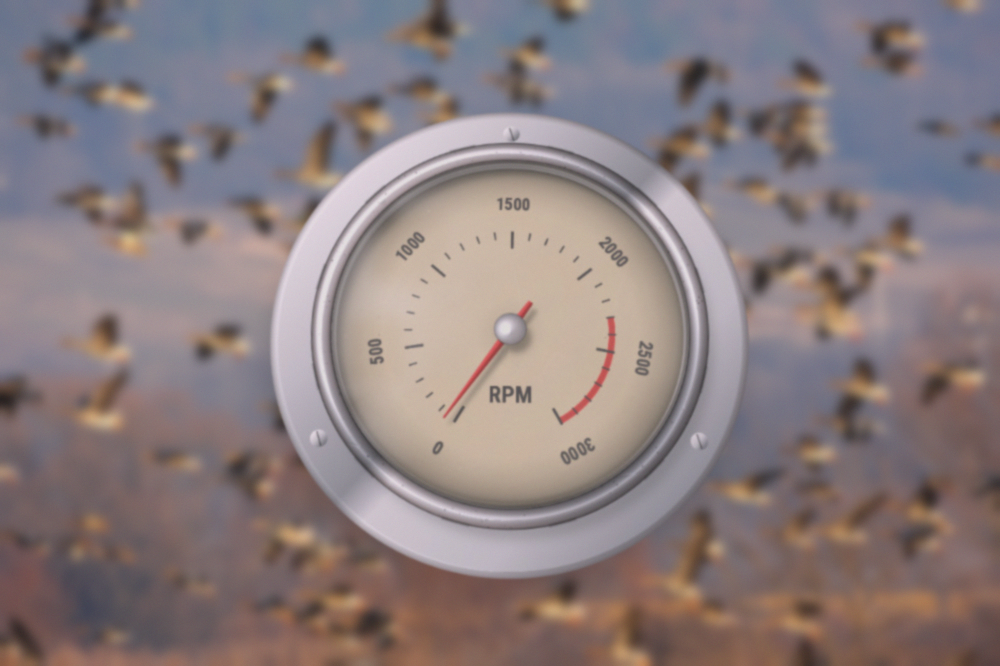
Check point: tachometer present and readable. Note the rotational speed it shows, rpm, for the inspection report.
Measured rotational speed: 50 rpm
